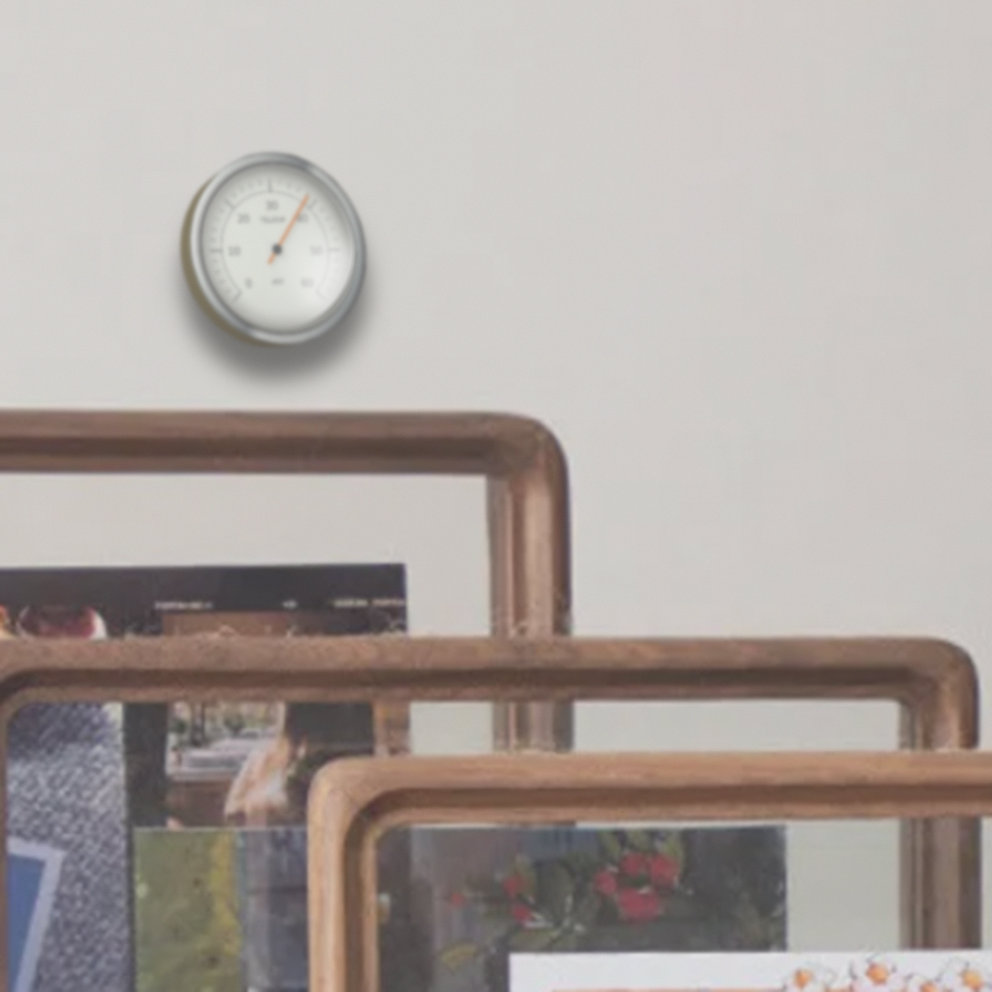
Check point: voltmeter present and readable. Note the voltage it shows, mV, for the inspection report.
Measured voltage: 38 mV
